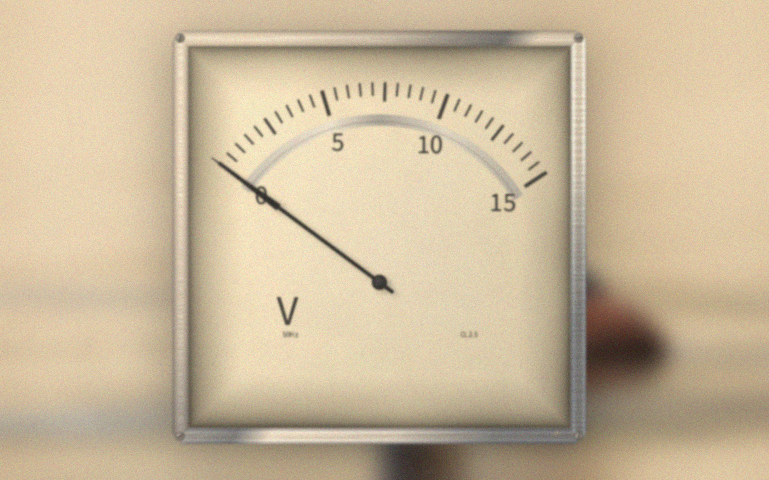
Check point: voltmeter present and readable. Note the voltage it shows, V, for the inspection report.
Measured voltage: 0 V
